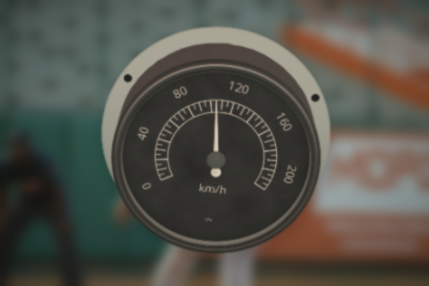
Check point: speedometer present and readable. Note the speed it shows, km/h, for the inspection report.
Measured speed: 105 km/h
